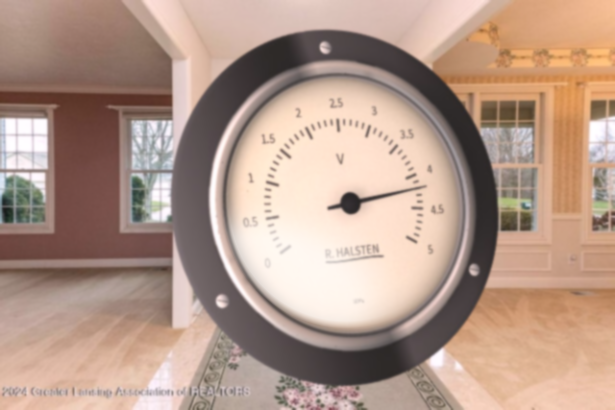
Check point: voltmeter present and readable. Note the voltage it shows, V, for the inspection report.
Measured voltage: 4.2 V
